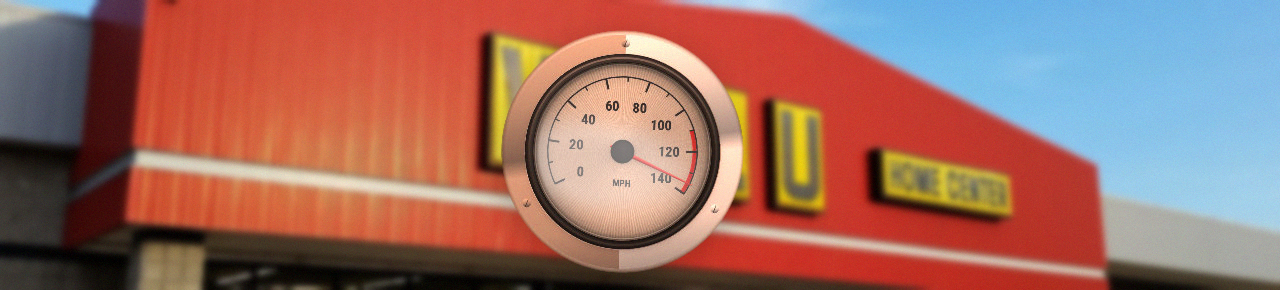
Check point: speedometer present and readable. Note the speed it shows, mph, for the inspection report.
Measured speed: 135 mph
